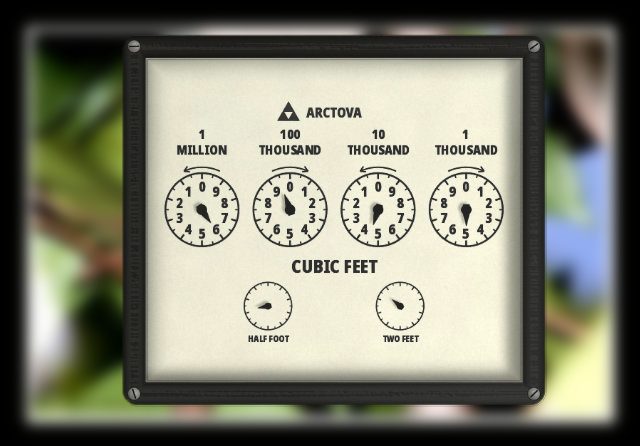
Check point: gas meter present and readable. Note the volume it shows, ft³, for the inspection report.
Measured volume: 594500 ft³
